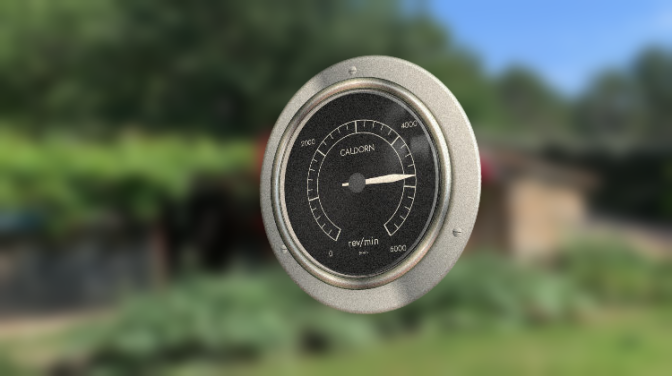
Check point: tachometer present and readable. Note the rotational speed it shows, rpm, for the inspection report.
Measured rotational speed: 4800 rpm
